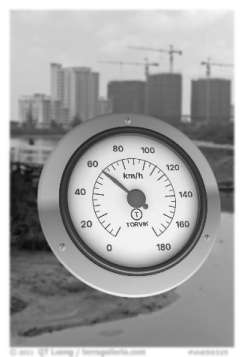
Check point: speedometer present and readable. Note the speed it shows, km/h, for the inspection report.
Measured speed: 60 km/h
